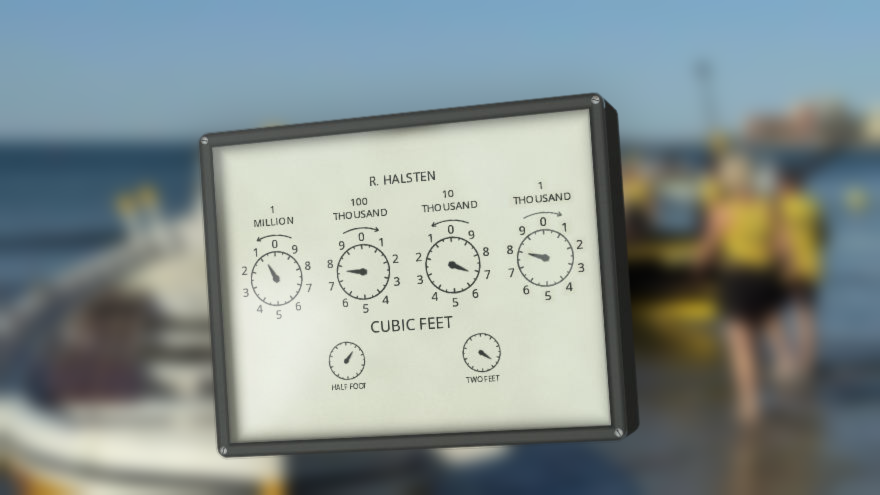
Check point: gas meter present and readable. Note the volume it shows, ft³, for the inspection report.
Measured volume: 76800 ft³
